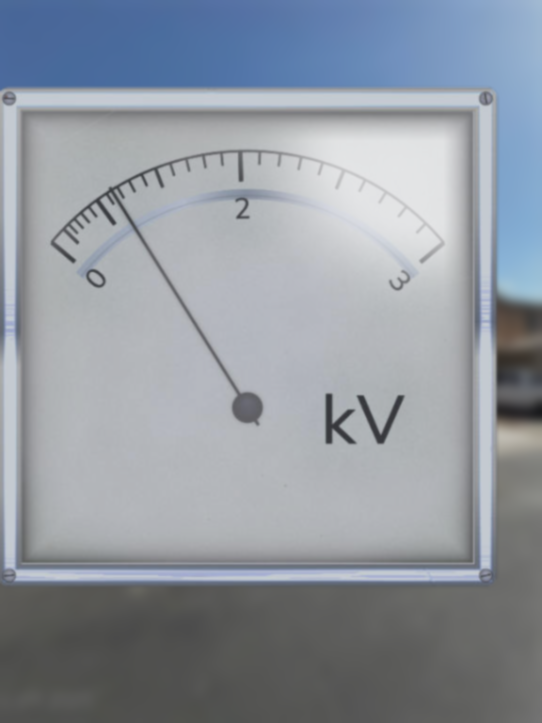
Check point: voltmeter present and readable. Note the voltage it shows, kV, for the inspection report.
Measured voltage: 1.15 kV
